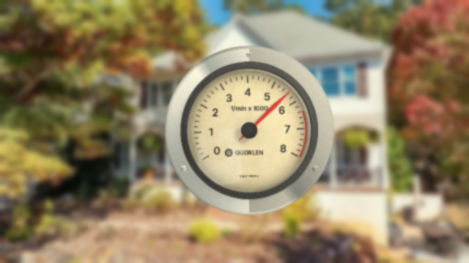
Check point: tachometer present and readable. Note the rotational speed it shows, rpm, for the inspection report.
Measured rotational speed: 5600 rpm
